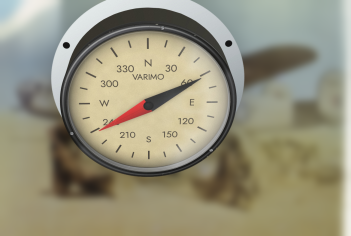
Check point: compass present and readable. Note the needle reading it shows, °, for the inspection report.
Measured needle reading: 240 °
